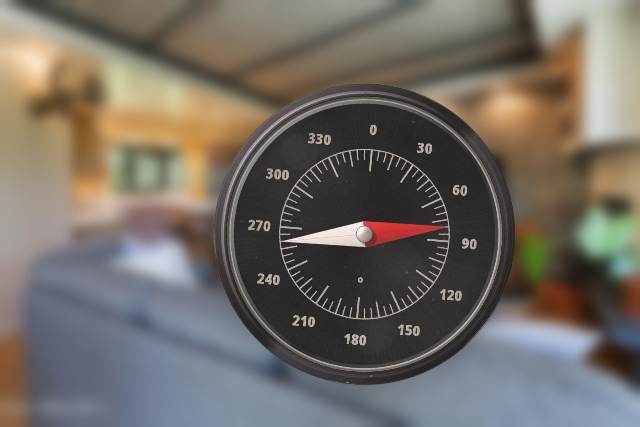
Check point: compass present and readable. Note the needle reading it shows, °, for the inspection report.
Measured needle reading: 80 °
